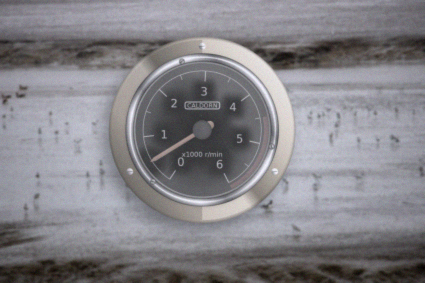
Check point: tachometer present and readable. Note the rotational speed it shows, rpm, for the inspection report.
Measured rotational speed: 500 rpm
